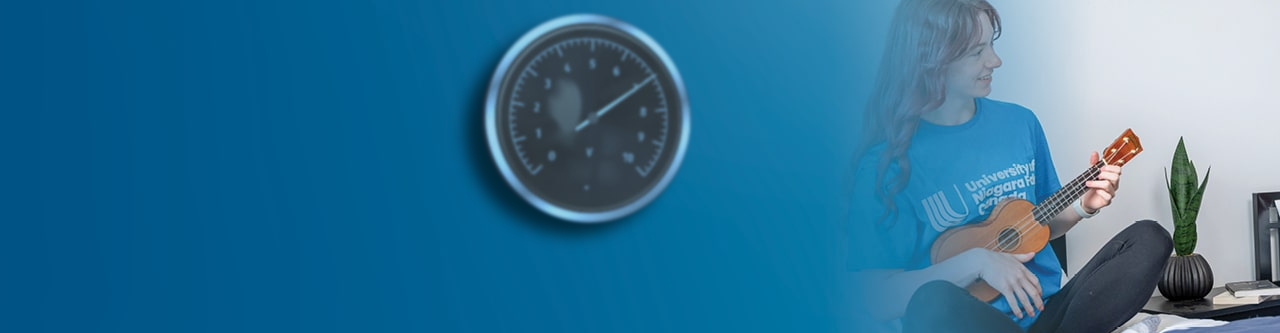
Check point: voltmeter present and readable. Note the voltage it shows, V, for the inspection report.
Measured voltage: 7 V
